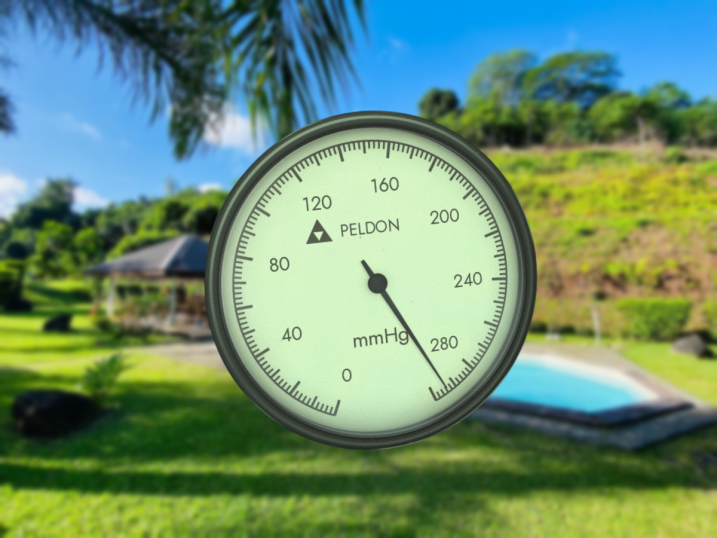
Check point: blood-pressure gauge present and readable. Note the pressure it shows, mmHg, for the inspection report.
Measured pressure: 294 mmHg
